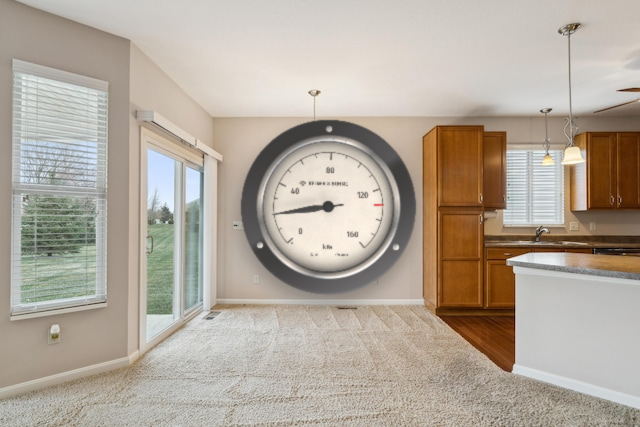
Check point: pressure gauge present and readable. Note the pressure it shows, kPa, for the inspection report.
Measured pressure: 20 kPa
